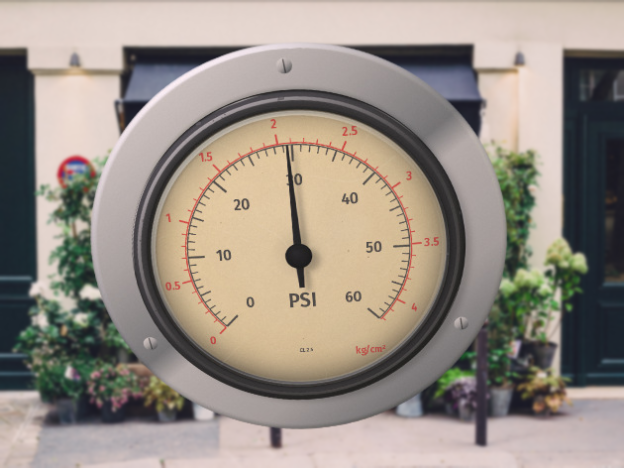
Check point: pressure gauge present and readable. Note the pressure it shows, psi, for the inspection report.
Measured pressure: 29.5 psi
